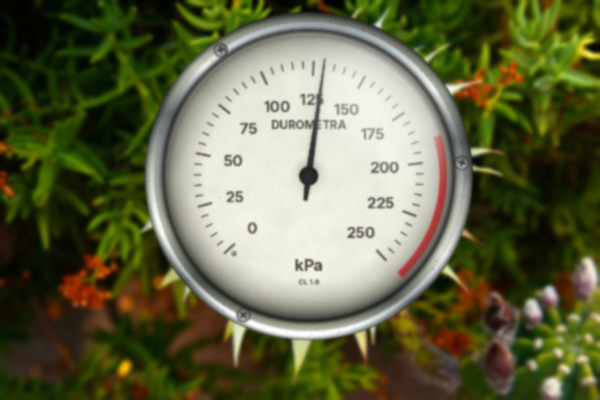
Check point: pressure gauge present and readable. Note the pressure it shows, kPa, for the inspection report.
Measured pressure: 130 kPa
